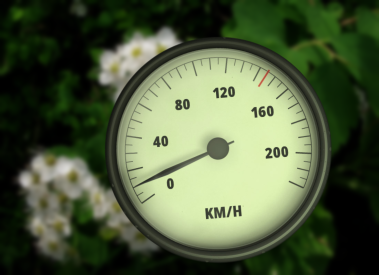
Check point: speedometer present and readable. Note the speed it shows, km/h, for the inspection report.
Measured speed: 10 km/h
